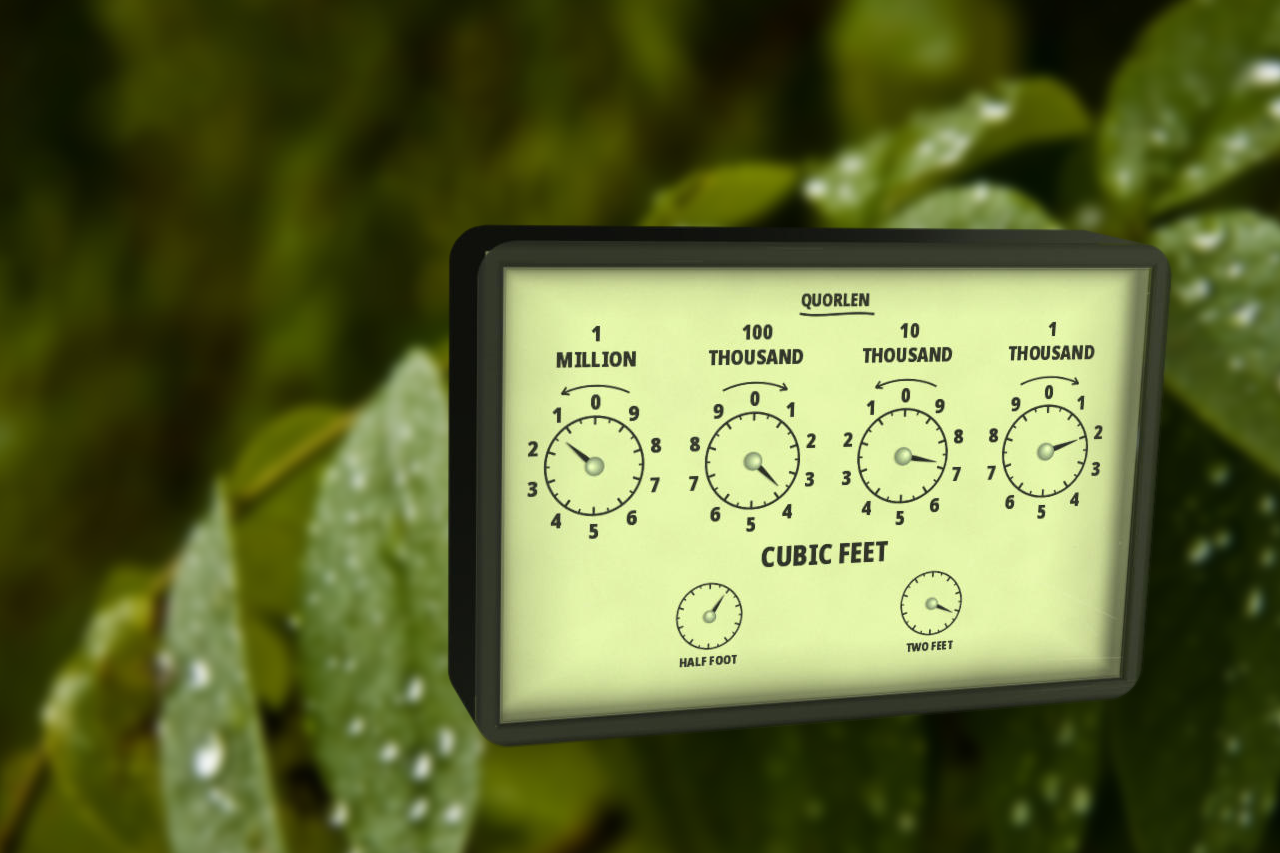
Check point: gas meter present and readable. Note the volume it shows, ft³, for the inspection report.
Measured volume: 137200 ft³
